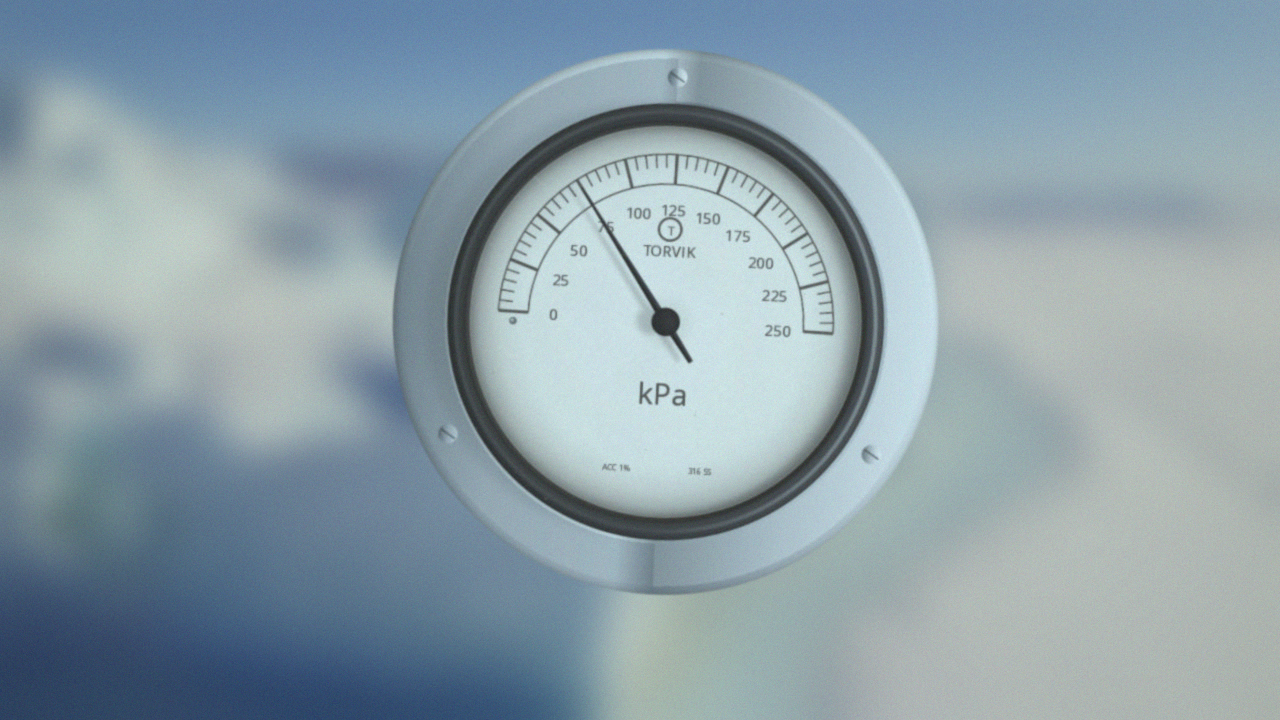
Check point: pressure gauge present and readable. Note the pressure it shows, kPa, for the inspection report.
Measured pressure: 75 kPa
